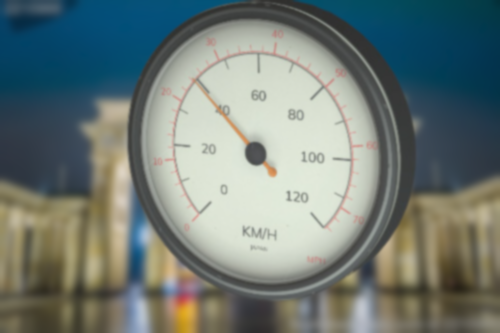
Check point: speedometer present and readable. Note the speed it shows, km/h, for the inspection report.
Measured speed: 40 km/h
